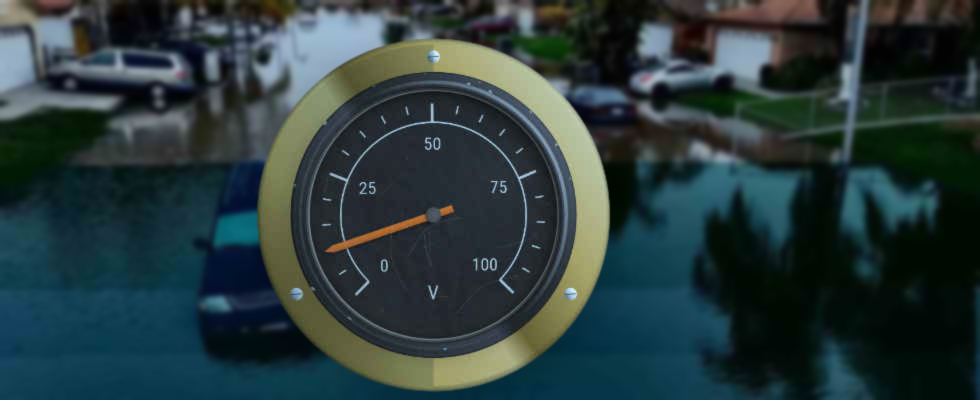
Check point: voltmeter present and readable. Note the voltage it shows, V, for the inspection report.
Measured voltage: 10 V
